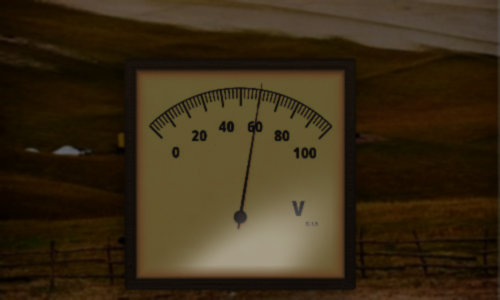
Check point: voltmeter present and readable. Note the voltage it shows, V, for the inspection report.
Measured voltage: 60 V
